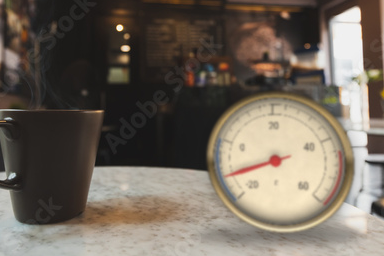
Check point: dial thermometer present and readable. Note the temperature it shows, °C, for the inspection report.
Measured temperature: -12 °C
